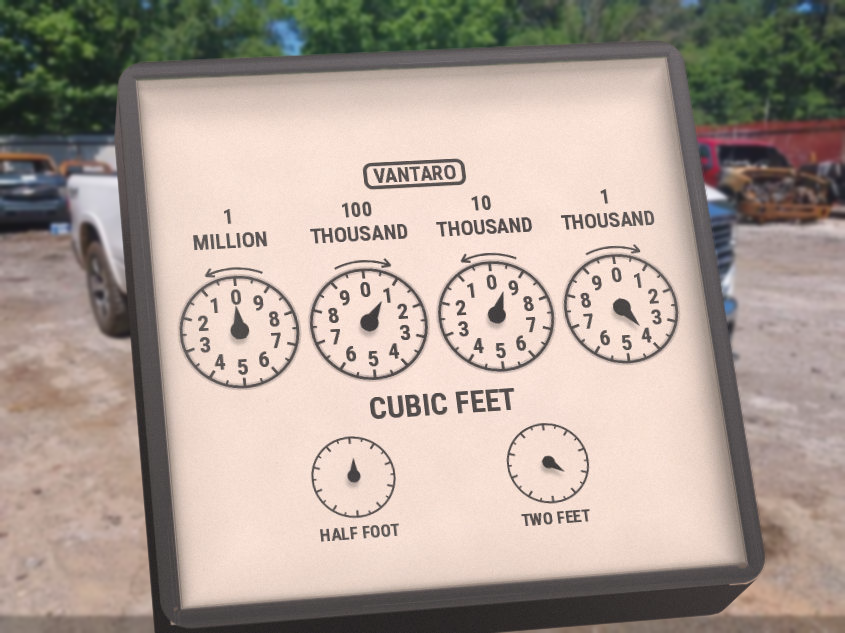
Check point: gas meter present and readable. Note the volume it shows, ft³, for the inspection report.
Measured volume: 9400 ft³
